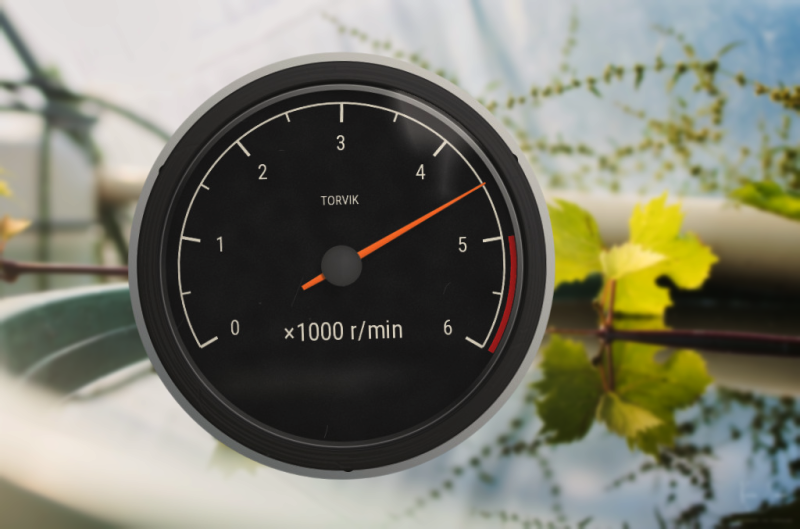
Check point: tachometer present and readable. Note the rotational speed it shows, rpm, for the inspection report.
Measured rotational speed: 4500 rpm
